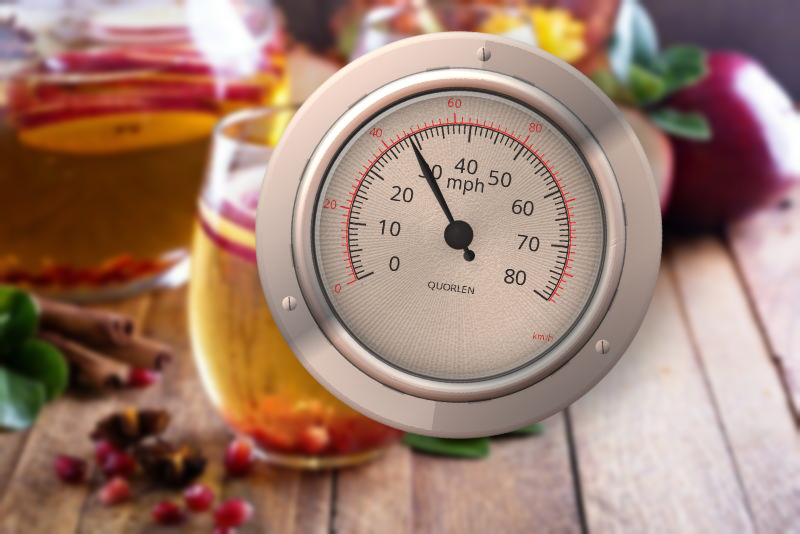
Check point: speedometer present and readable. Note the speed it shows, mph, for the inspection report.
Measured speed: 29 mph
